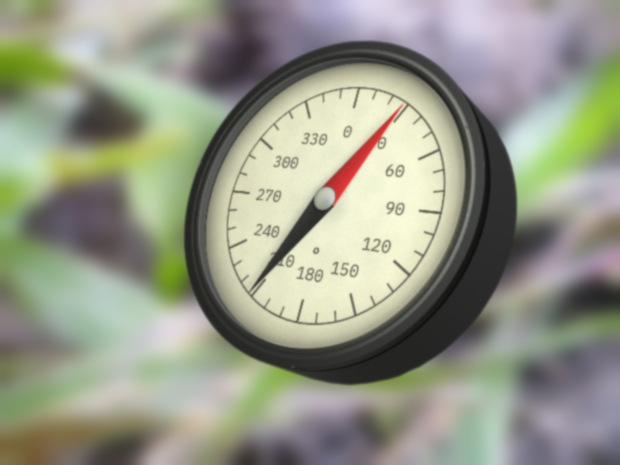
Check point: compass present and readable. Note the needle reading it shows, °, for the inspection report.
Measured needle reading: 30 °
